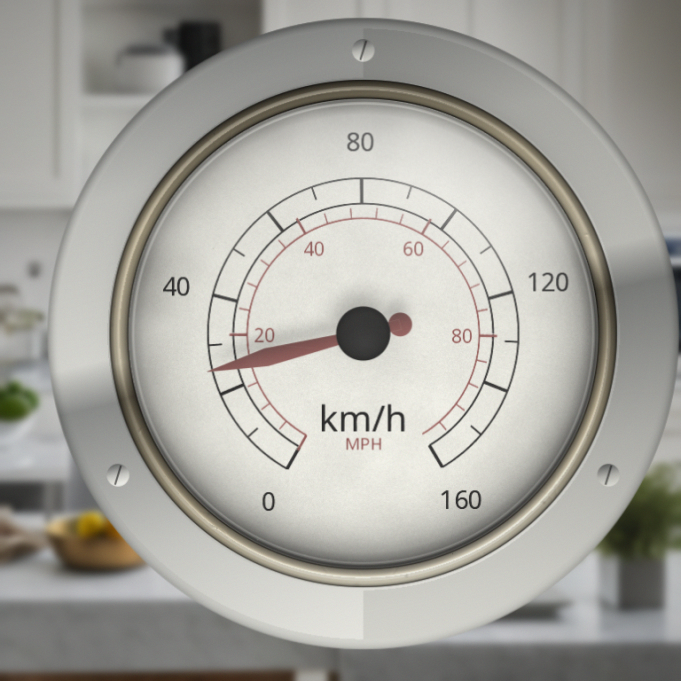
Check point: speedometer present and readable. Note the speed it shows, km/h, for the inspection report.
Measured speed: 25 km/h
